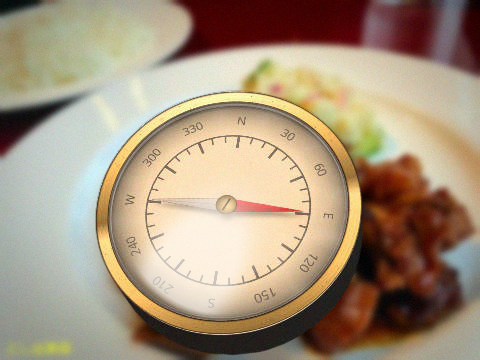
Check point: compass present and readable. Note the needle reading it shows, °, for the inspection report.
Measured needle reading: 90 °
